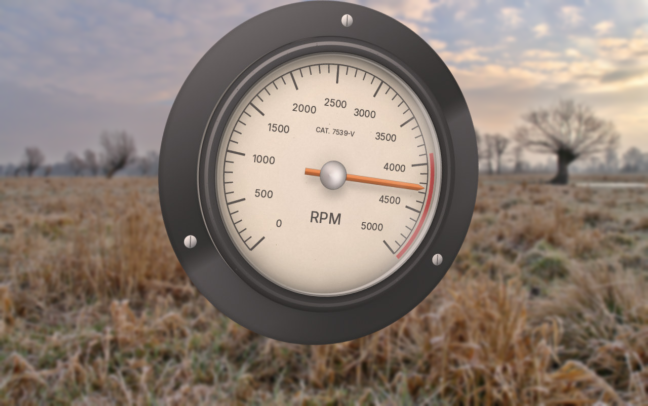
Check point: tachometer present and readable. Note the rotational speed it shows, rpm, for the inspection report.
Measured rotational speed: 4250 rpm
